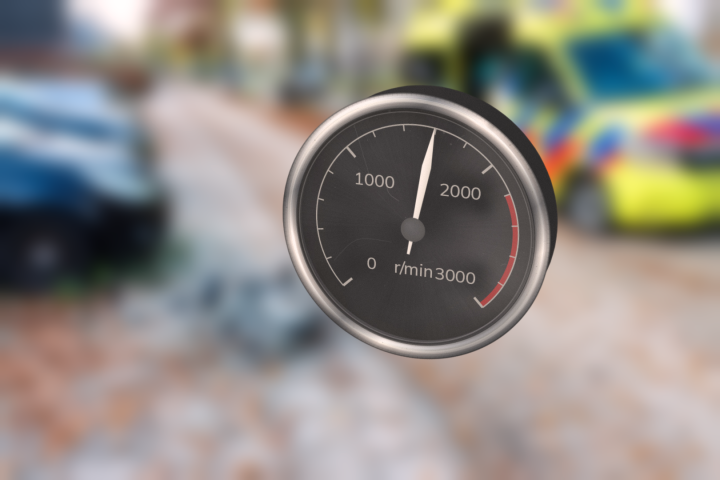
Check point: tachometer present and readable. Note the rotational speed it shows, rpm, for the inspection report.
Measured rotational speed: 1600 rpm
